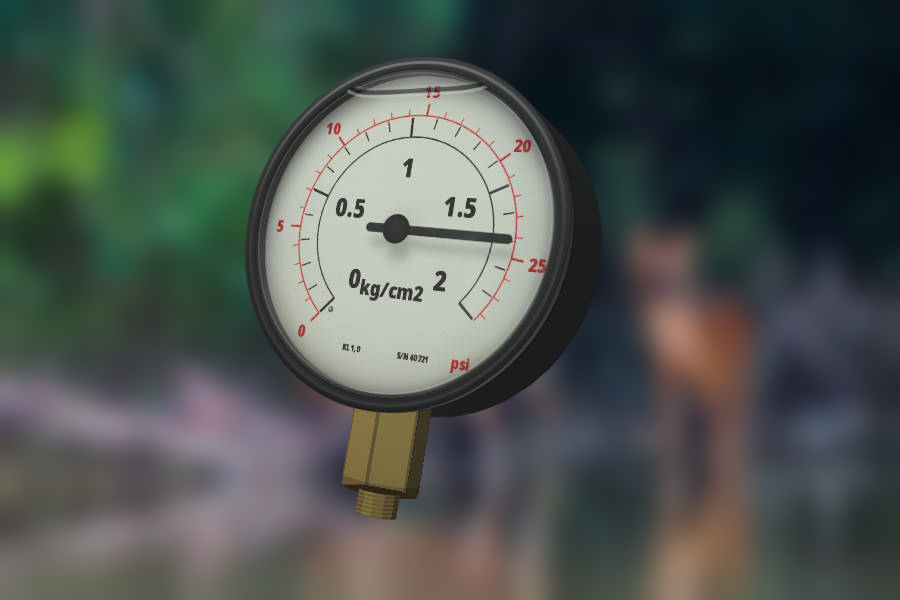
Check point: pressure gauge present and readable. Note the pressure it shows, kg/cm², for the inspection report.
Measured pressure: 1.7 kg/cm²
